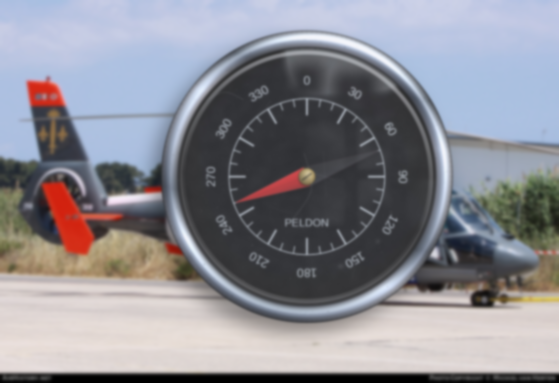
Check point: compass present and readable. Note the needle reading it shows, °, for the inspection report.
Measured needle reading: 250 °
